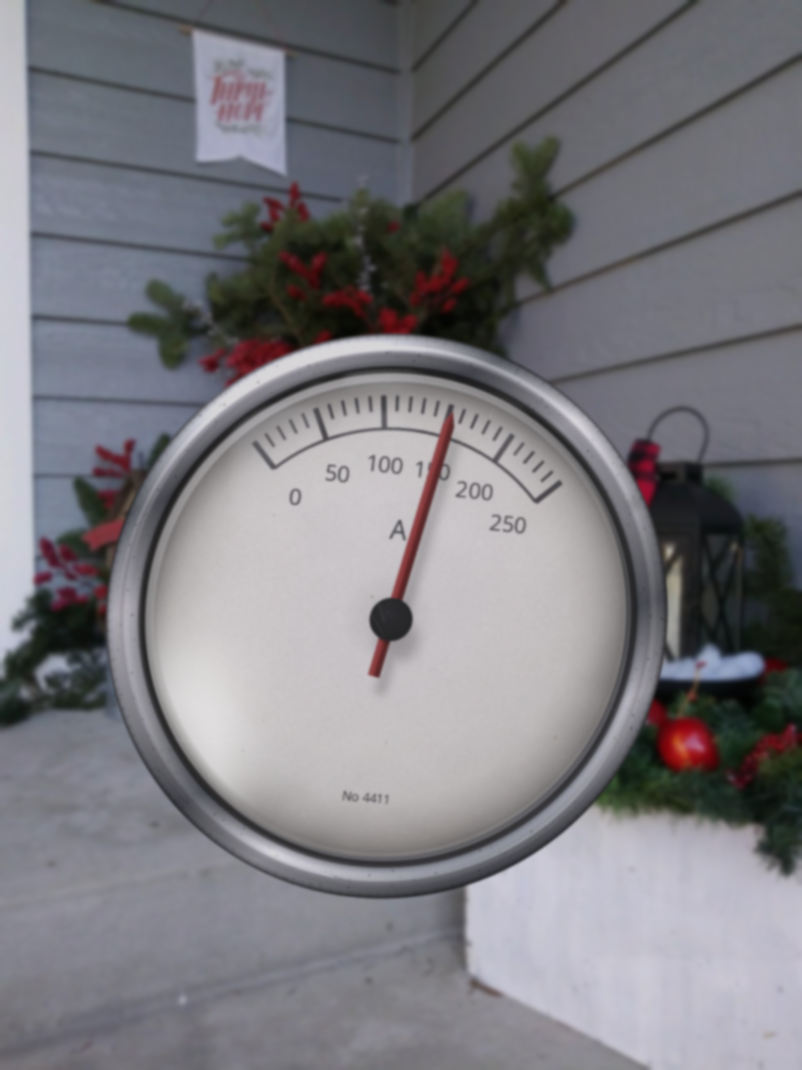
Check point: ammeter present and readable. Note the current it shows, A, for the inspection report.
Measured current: 150 A
